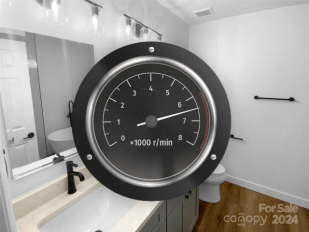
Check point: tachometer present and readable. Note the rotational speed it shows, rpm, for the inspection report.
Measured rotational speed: 6500 rpm
